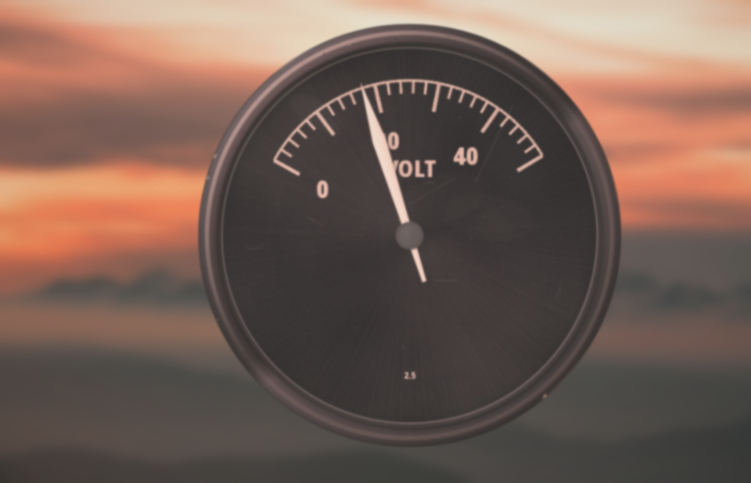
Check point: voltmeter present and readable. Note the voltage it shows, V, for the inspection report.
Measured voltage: 18 V
